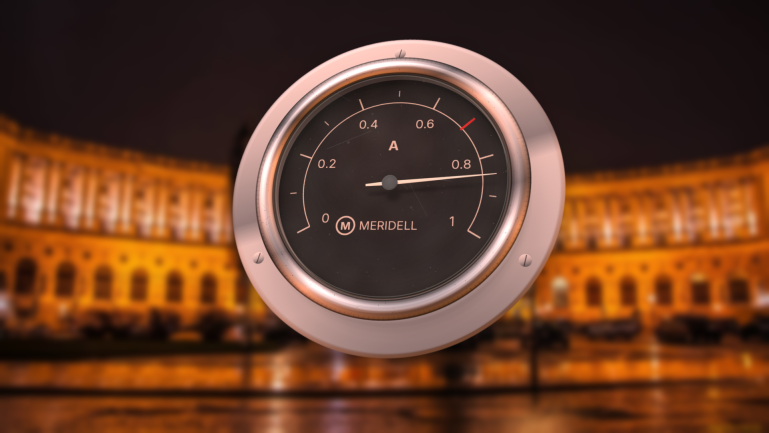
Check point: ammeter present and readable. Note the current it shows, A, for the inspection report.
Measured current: 0.85 A
